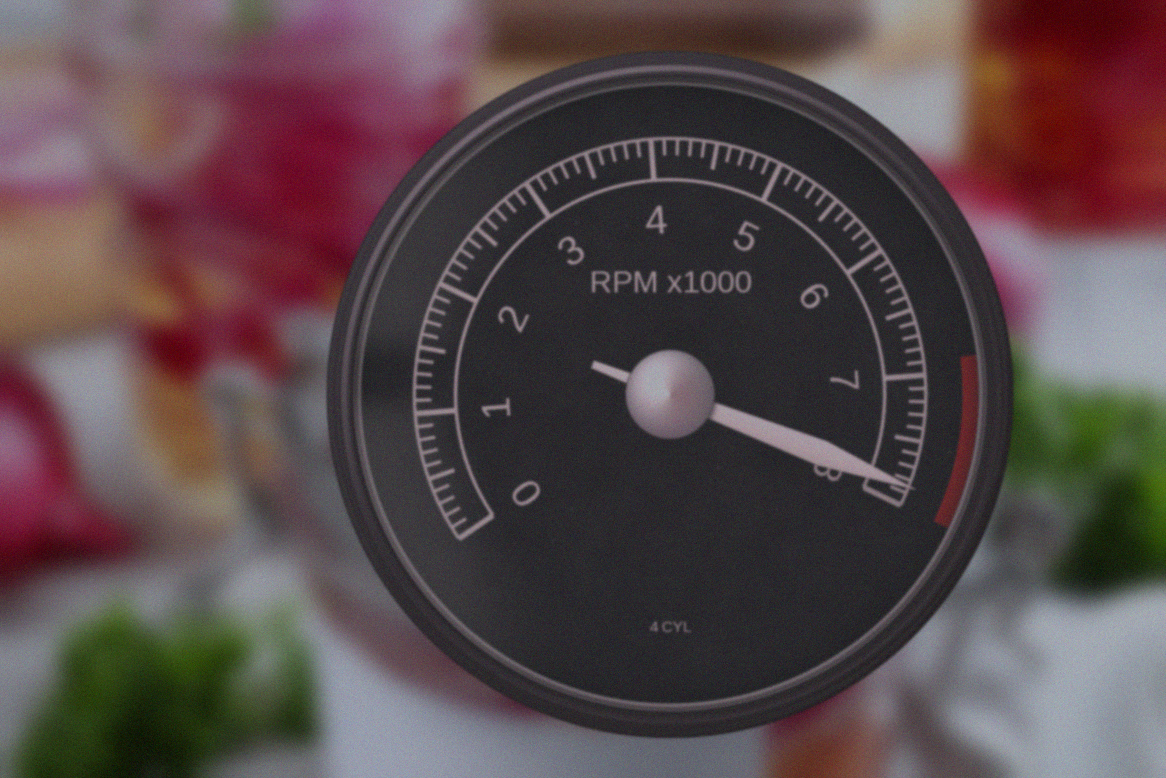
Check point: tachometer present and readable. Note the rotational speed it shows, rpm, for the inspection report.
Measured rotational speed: 7850 rpm
